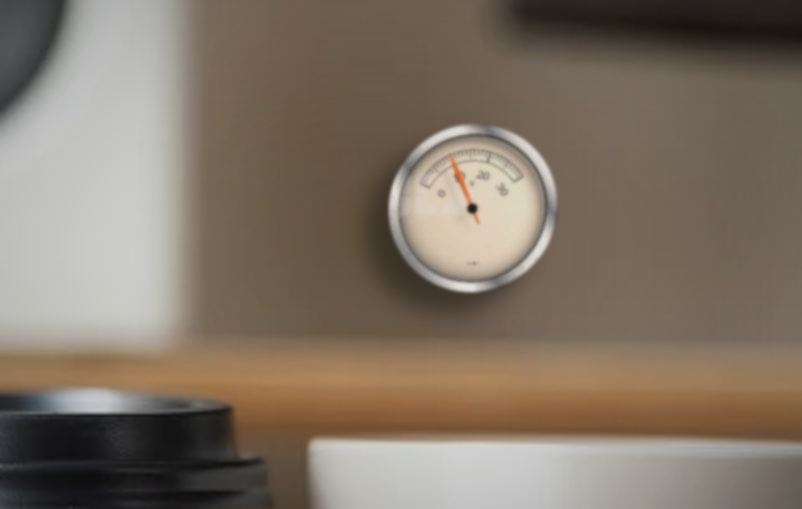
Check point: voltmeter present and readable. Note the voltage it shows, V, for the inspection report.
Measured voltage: 10 V
